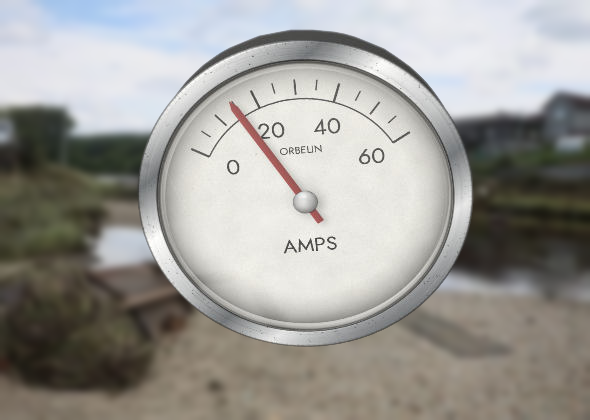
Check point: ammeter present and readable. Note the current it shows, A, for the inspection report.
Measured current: 15 A
